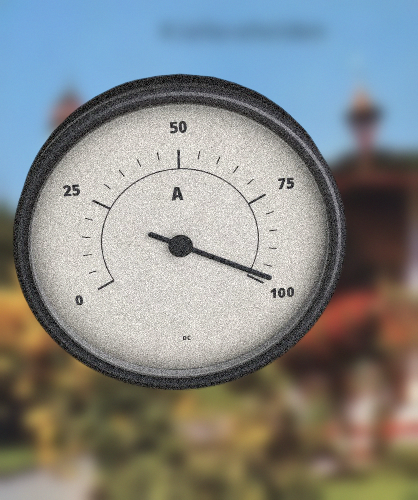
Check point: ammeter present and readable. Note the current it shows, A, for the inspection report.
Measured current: 97.5 A
